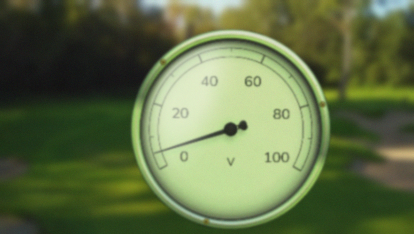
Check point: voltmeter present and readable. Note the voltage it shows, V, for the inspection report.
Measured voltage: 5 V
